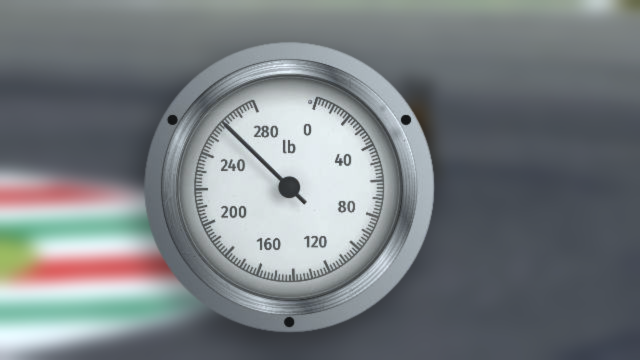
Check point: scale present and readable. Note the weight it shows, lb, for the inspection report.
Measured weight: 260 lb
